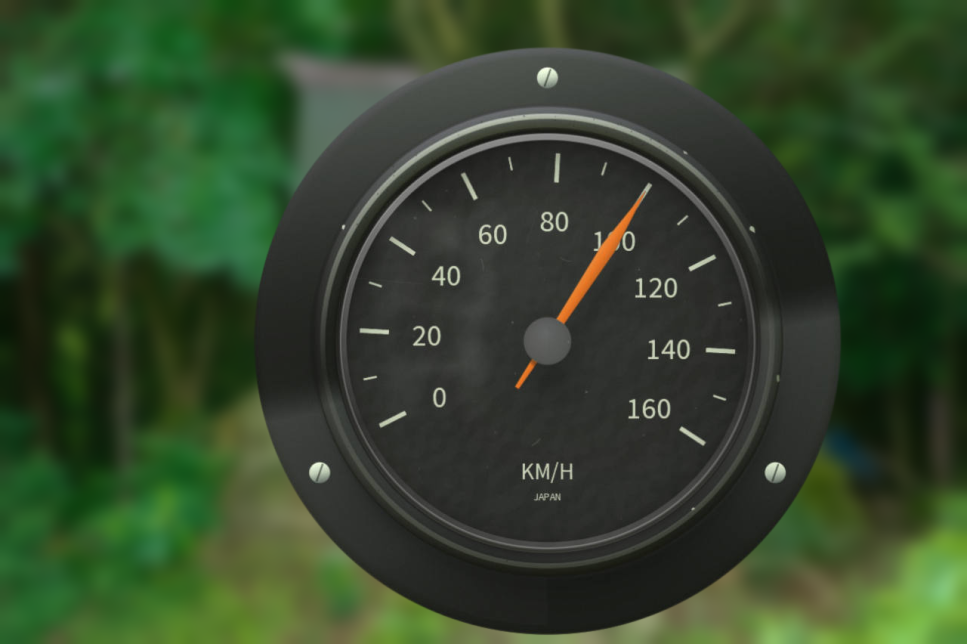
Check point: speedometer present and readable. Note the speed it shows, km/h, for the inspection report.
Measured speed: 100 km/h
